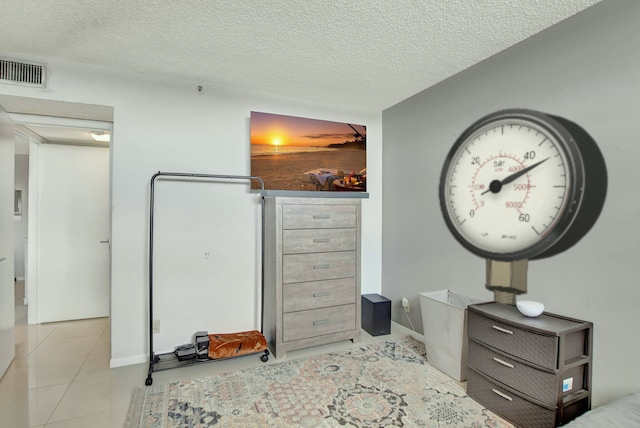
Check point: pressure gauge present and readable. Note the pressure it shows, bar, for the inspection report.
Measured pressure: 44 bar
